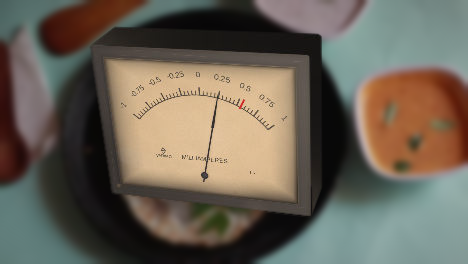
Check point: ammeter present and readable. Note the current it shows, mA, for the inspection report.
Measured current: 0.25 mA
